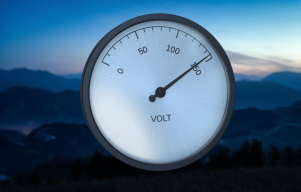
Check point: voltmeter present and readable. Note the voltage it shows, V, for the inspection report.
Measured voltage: 145 V
